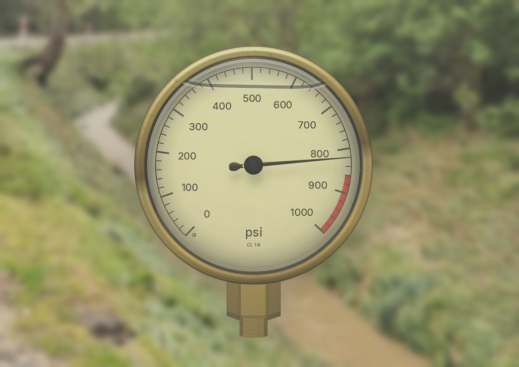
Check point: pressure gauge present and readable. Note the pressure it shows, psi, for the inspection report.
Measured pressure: 820 psi
